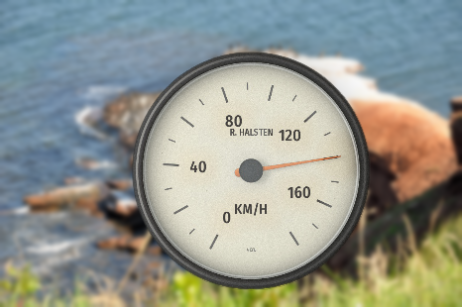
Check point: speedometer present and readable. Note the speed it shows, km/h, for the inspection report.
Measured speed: 140 km/h
